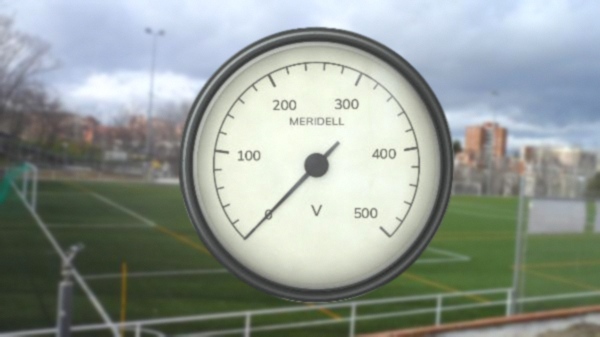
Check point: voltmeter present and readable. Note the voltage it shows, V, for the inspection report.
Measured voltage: 0 V
